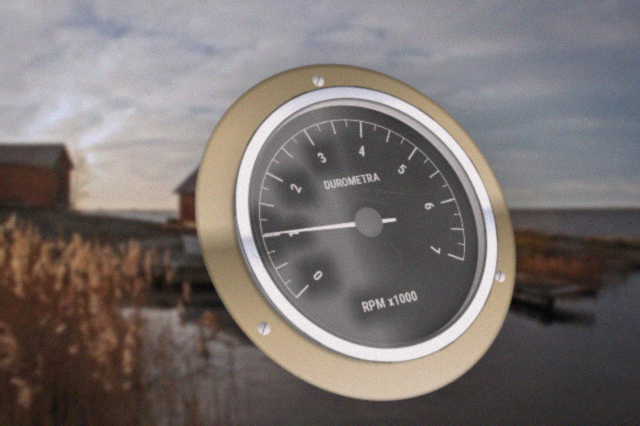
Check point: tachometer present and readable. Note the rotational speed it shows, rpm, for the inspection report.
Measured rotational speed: 1000 rpm
